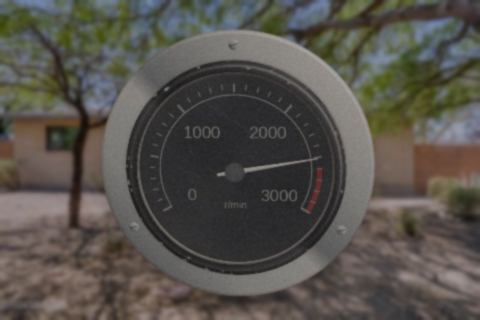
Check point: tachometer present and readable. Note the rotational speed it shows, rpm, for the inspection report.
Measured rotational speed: 2500 rpm
